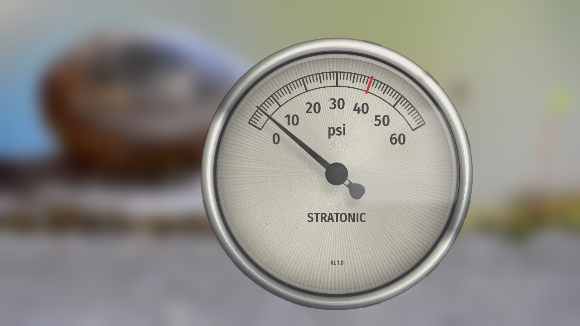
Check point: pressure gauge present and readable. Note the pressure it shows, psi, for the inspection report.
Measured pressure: 5 psi
